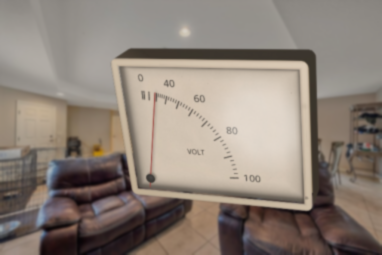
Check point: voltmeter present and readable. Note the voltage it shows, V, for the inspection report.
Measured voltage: 30 V
